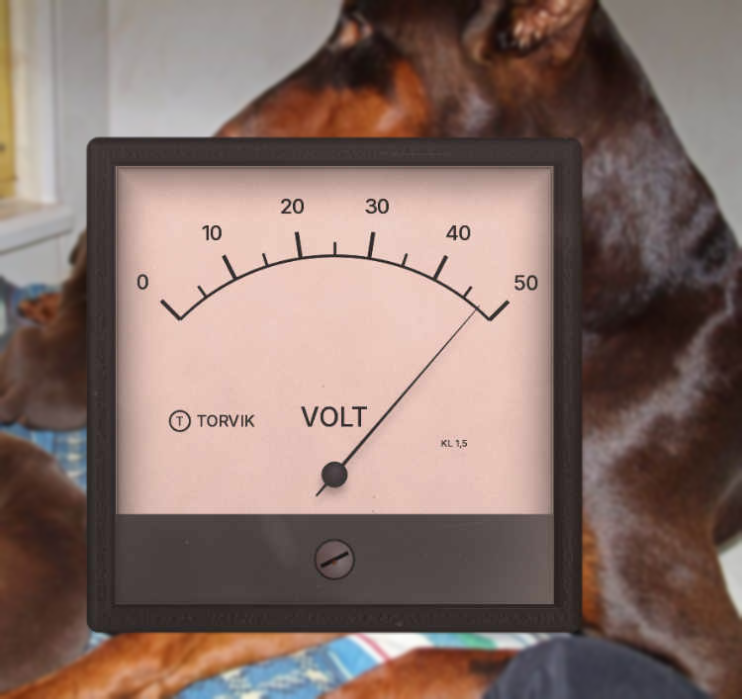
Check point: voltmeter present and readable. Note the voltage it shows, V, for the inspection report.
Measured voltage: 47.5 V
